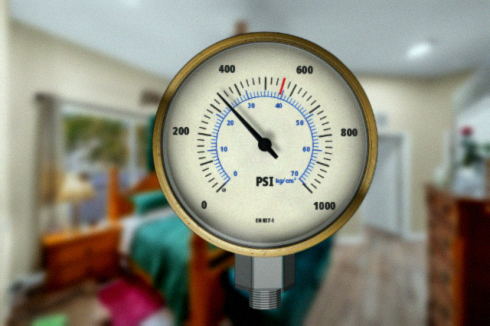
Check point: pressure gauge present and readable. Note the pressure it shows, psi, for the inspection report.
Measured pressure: 340 psi
